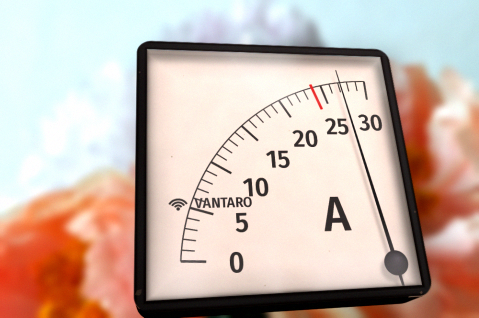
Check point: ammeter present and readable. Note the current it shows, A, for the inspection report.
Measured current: 27 A
